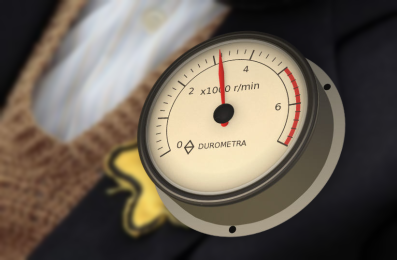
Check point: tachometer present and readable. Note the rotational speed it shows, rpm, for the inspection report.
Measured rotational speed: 3200 rpm
